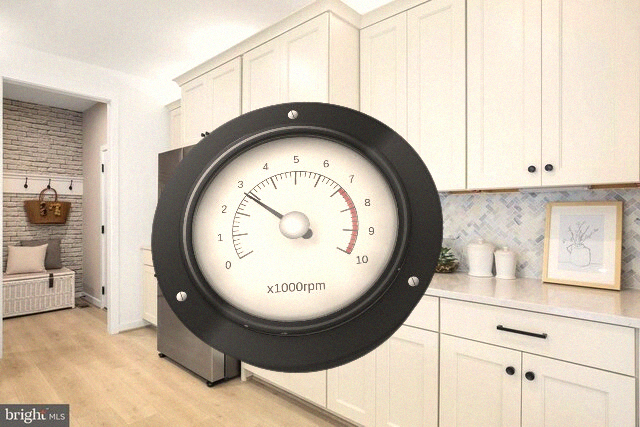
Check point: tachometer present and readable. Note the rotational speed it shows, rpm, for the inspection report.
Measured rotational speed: 2800 rpm
